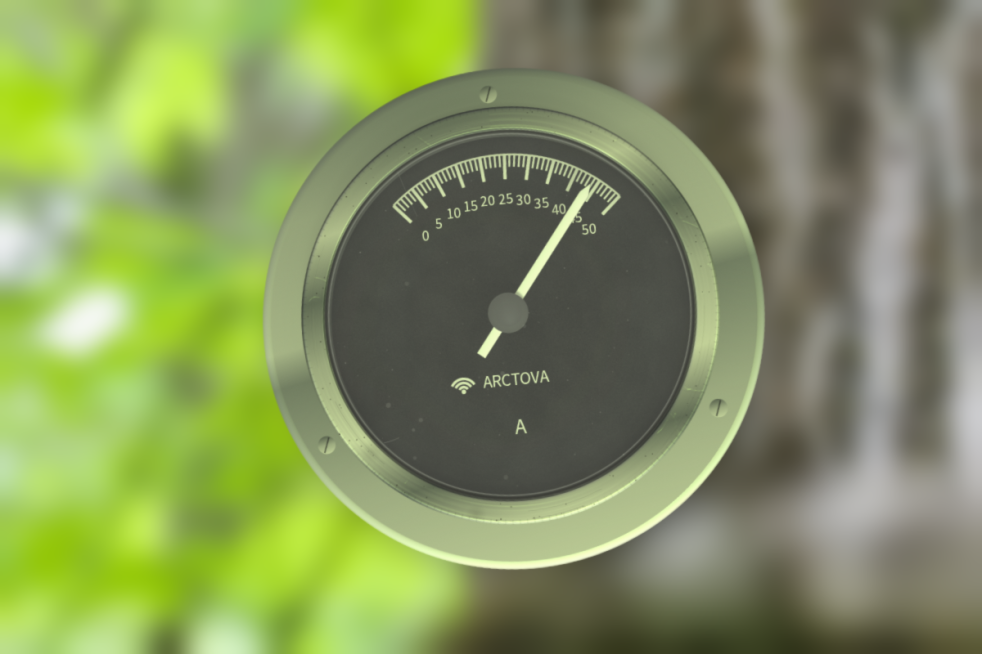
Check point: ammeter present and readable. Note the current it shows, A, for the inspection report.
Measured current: 44 A
